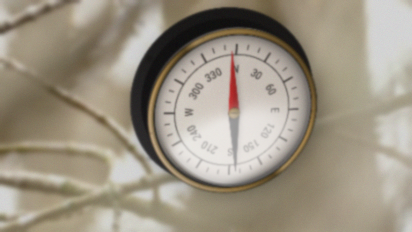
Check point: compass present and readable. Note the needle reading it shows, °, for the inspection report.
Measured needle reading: 355 °
